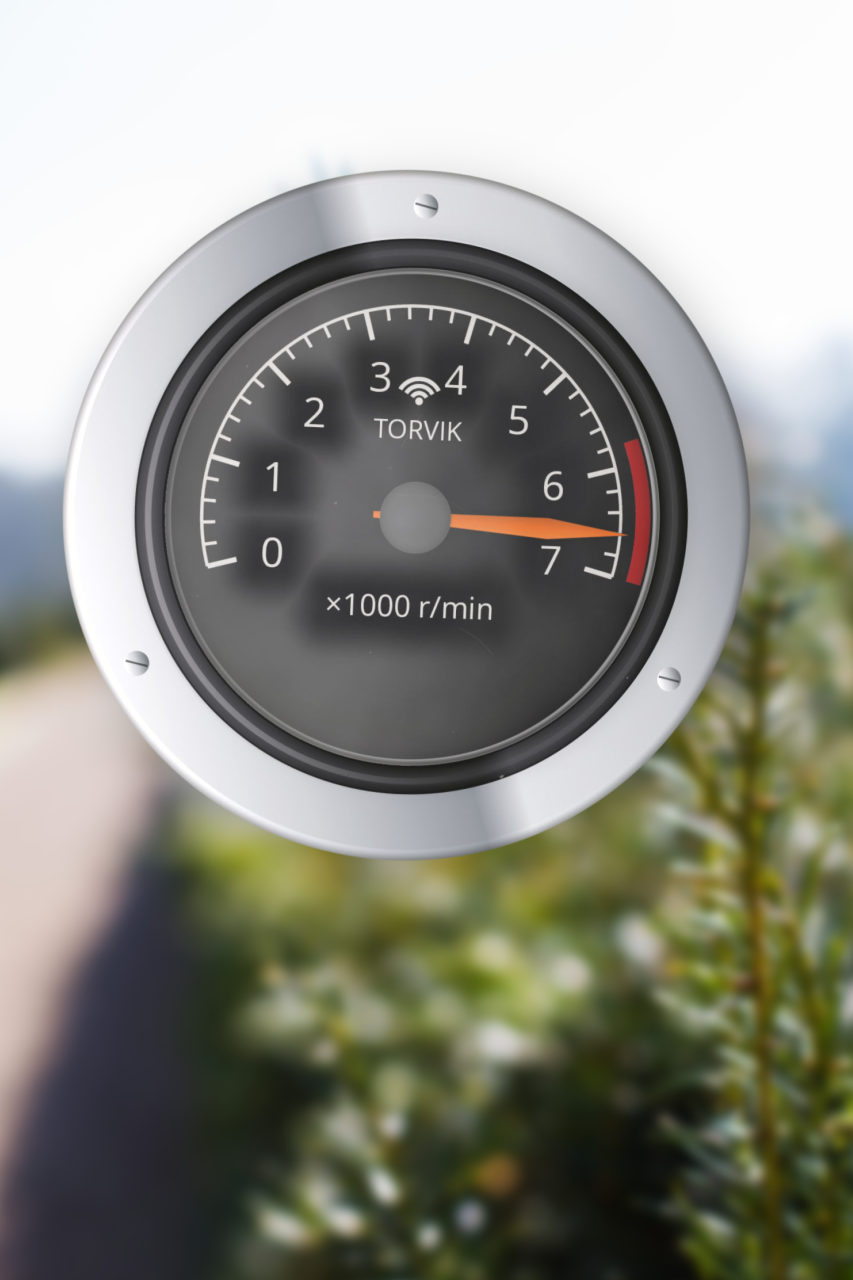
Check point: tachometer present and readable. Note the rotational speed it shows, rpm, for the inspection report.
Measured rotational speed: 6600 rpm
